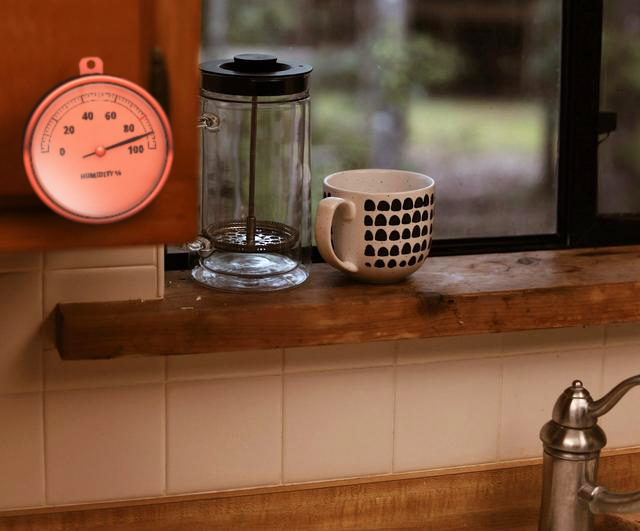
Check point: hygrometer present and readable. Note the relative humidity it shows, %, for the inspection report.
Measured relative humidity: 90 %
